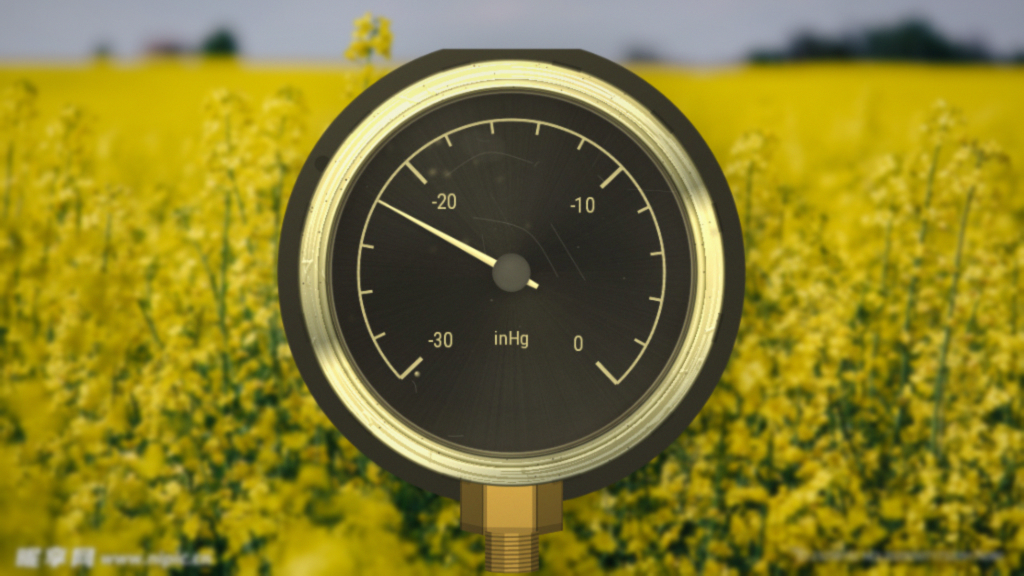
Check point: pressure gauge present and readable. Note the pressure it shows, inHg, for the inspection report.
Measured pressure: -22 inHg
